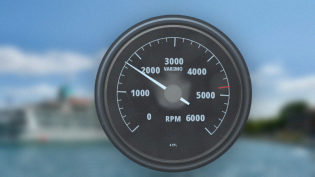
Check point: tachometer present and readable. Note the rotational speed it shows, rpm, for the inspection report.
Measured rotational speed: 1700 rpm
